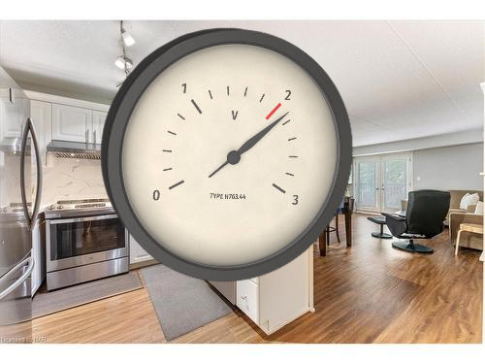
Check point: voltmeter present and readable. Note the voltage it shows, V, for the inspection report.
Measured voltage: 2.1 V
